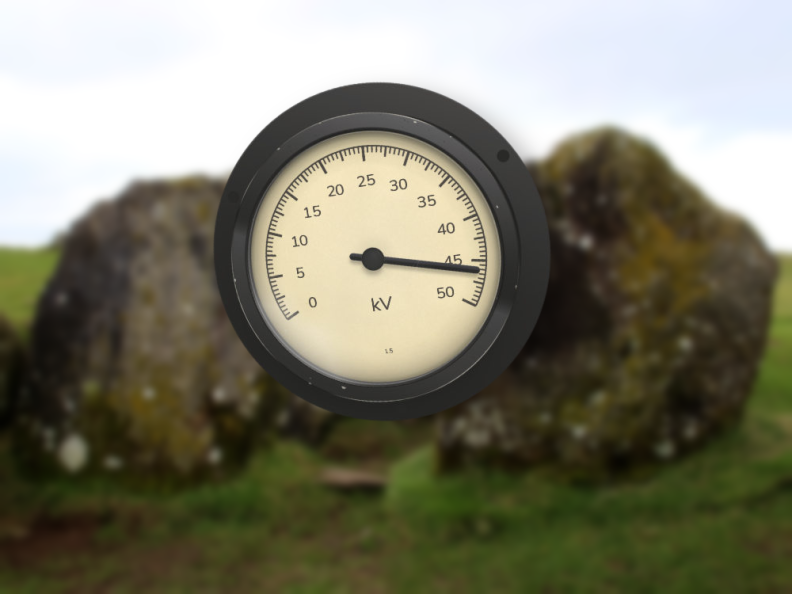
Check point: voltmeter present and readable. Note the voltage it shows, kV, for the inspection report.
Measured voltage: 46 kV
